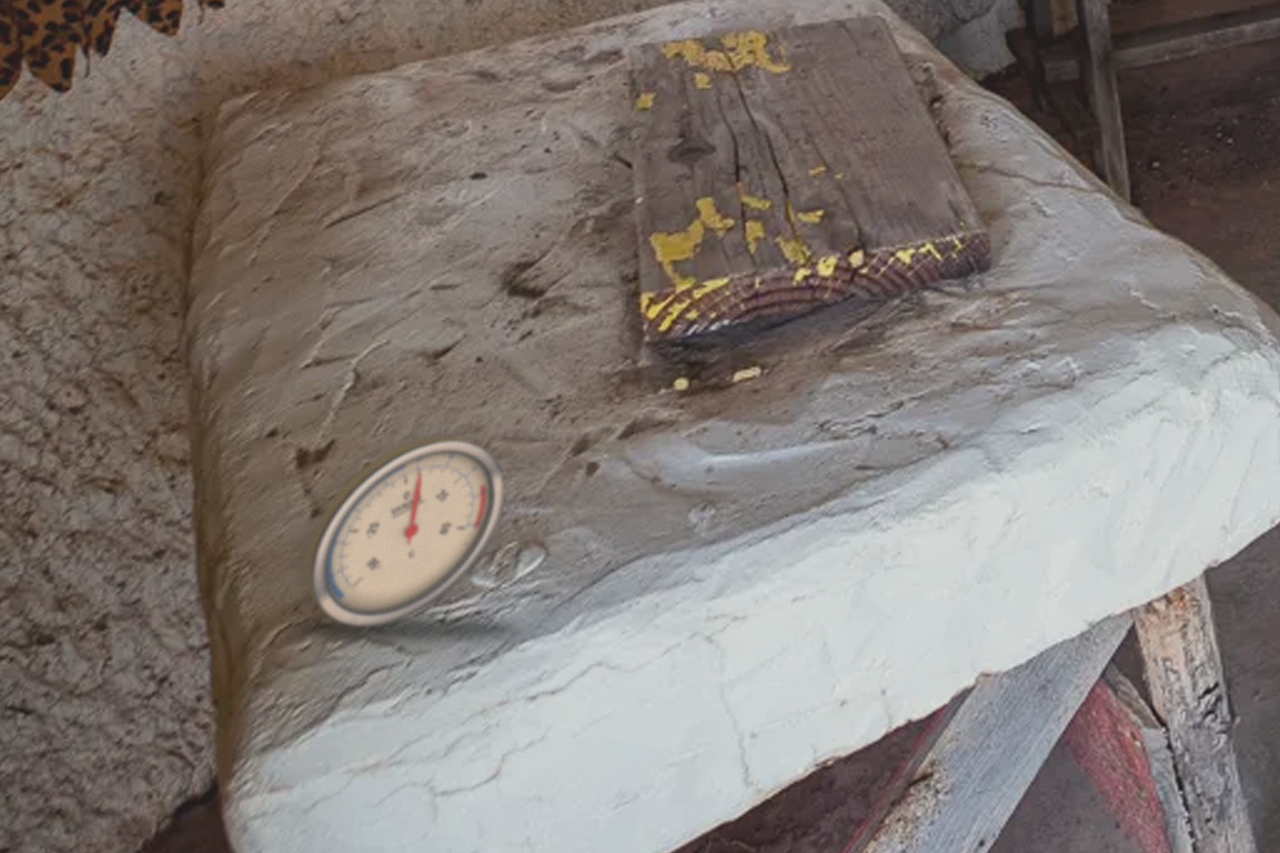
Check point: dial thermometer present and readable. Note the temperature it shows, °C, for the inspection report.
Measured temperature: 5 °C
